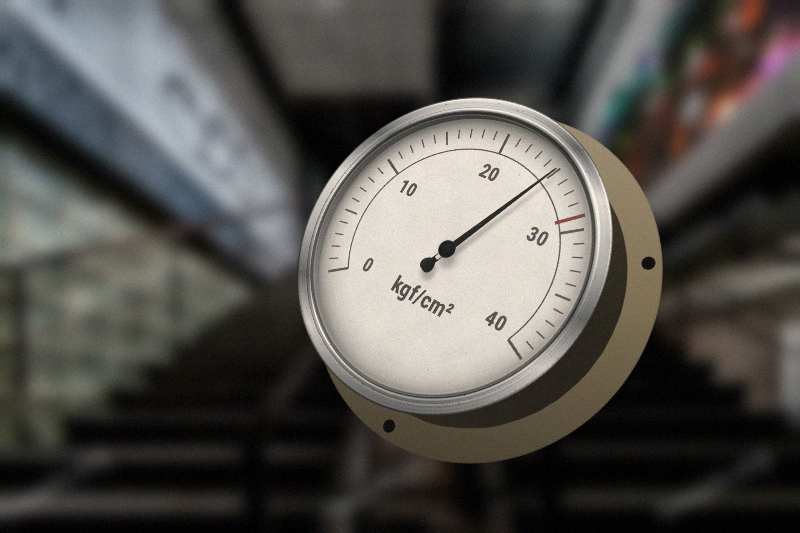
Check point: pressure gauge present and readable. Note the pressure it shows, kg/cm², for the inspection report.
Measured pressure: 25 kg/cm²
